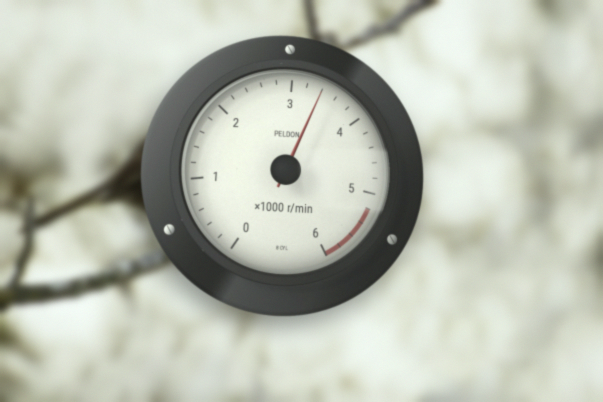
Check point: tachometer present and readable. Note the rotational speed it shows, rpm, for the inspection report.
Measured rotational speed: 3400 rpm
